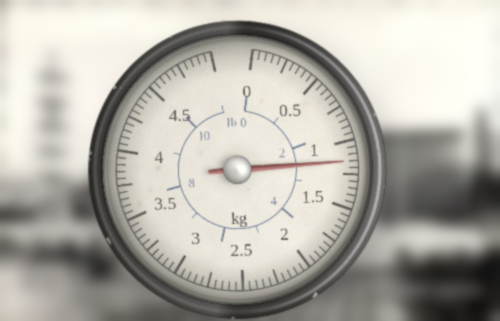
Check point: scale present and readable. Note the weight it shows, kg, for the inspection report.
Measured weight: 1.15 kg
